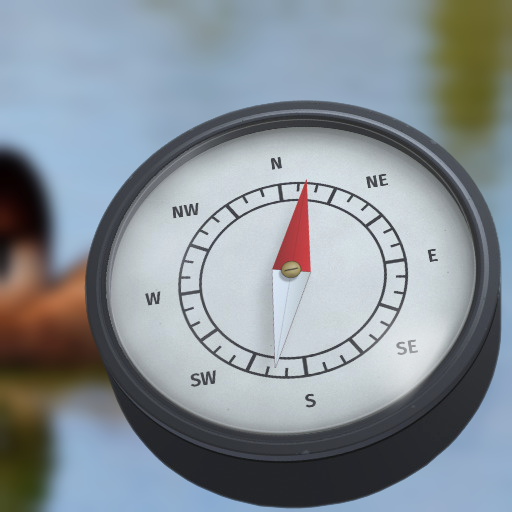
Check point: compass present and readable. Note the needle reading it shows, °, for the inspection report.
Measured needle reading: 15 °
